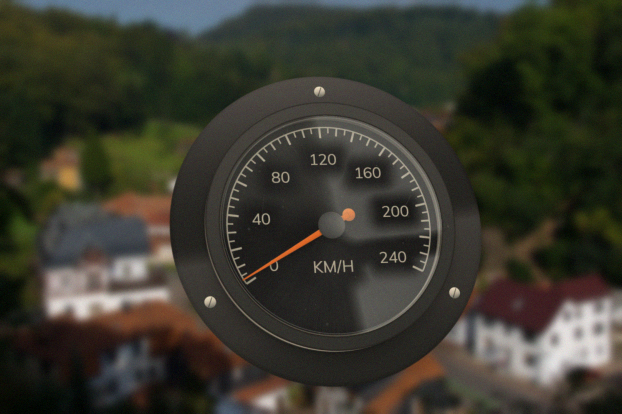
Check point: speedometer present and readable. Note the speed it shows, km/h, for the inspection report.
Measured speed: 2.5 km/h
